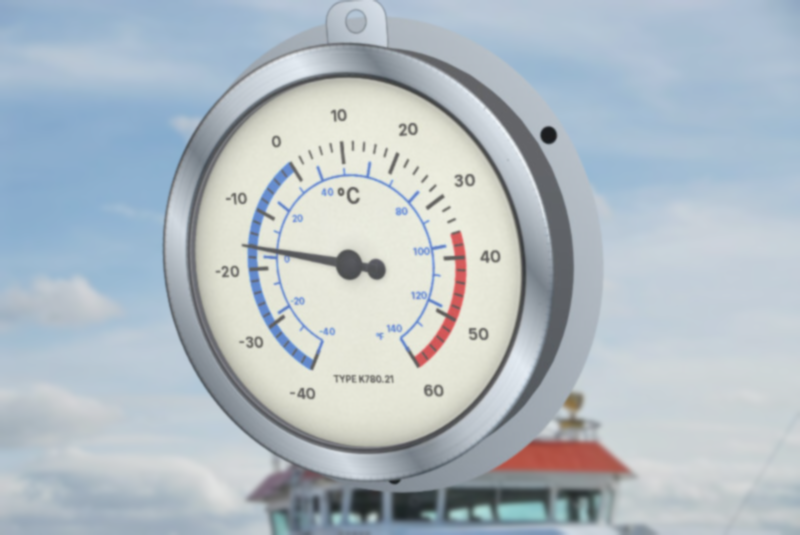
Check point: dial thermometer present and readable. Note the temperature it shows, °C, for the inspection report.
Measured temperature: -16 °C
